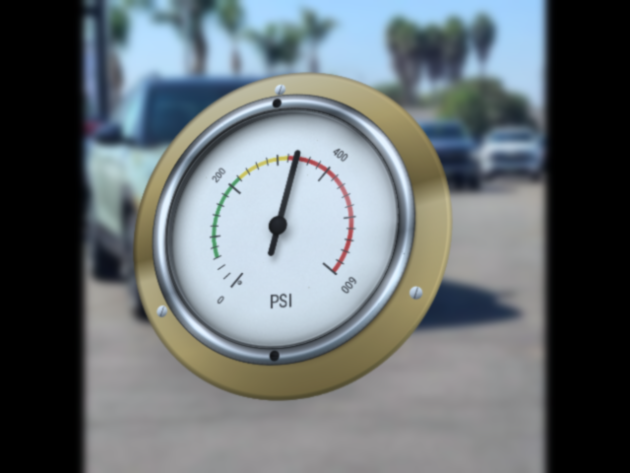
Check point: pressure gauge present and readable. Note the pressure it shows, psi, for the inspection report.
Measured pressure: 340 psi
